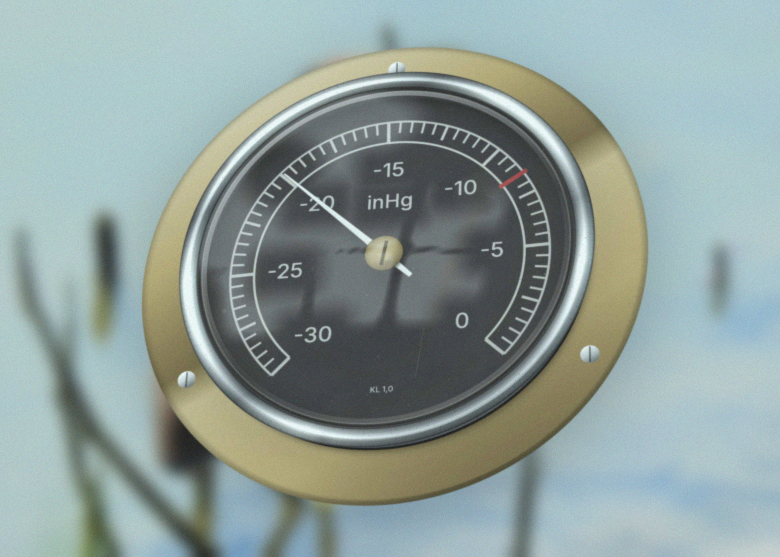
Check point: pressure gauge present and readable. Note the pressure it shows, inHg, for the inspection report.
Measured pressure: -20 inHg
